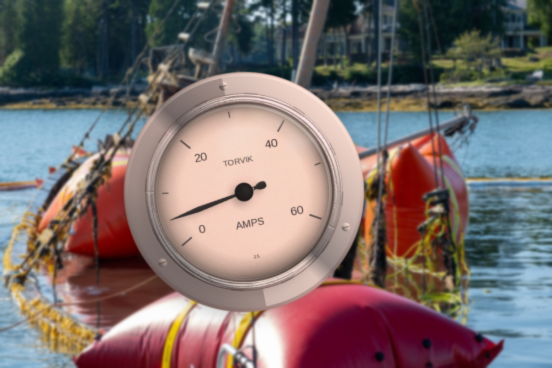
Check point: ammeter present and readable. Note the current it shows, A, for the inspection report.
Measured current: 5 A
